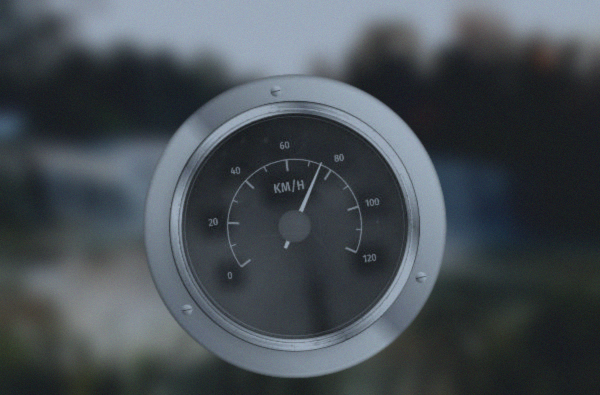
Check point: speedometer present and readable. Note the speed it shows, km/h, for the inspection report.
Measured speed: 75 km/h
